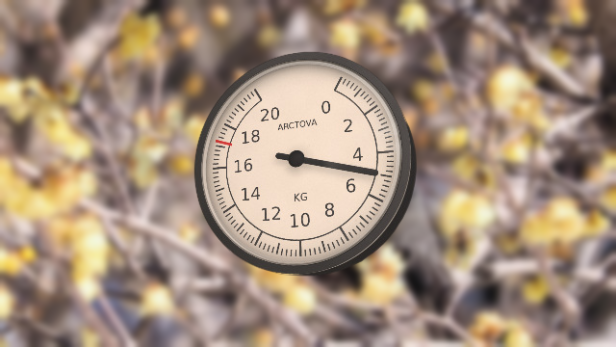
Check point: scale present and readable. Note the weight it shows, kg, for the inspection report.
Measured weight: 5 kg
